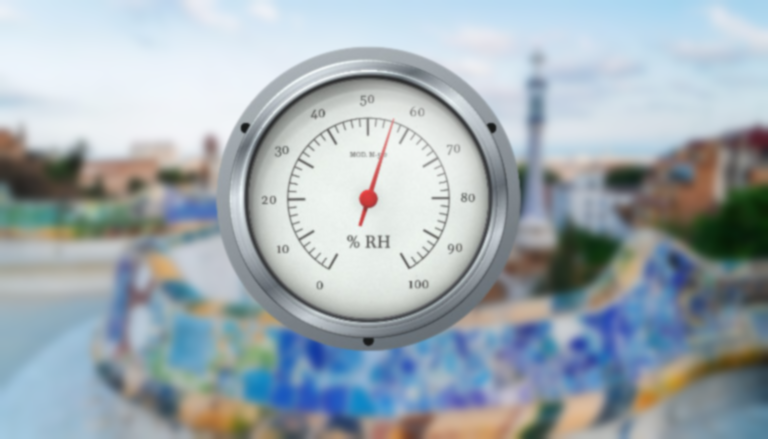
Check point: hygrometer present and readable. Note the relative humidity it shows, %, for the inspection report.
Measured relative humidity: 56 %
